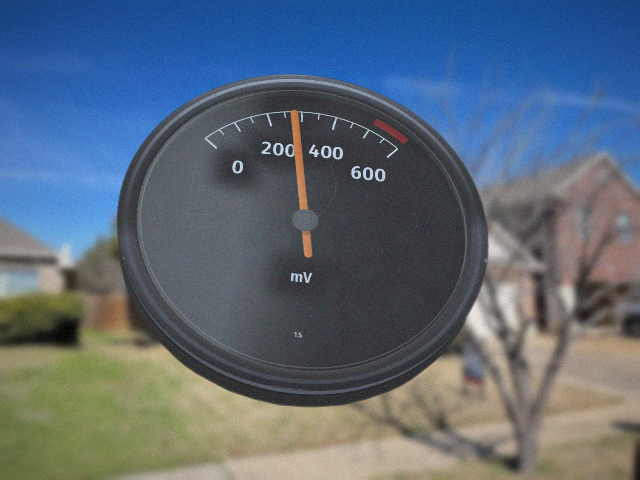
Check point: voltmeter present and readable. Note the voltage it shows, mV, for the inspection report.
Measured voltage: 275 mV
